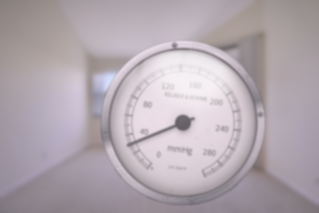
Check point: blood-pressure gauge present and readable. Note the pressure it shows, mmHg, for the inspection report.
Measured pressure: 30 mmHg
